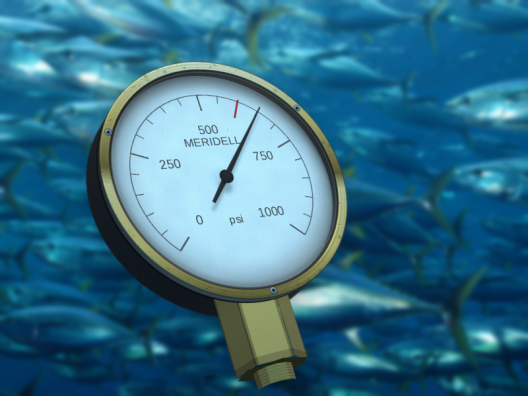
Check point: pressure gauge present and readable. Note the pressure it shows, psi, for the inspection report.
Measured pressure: 650 psi
